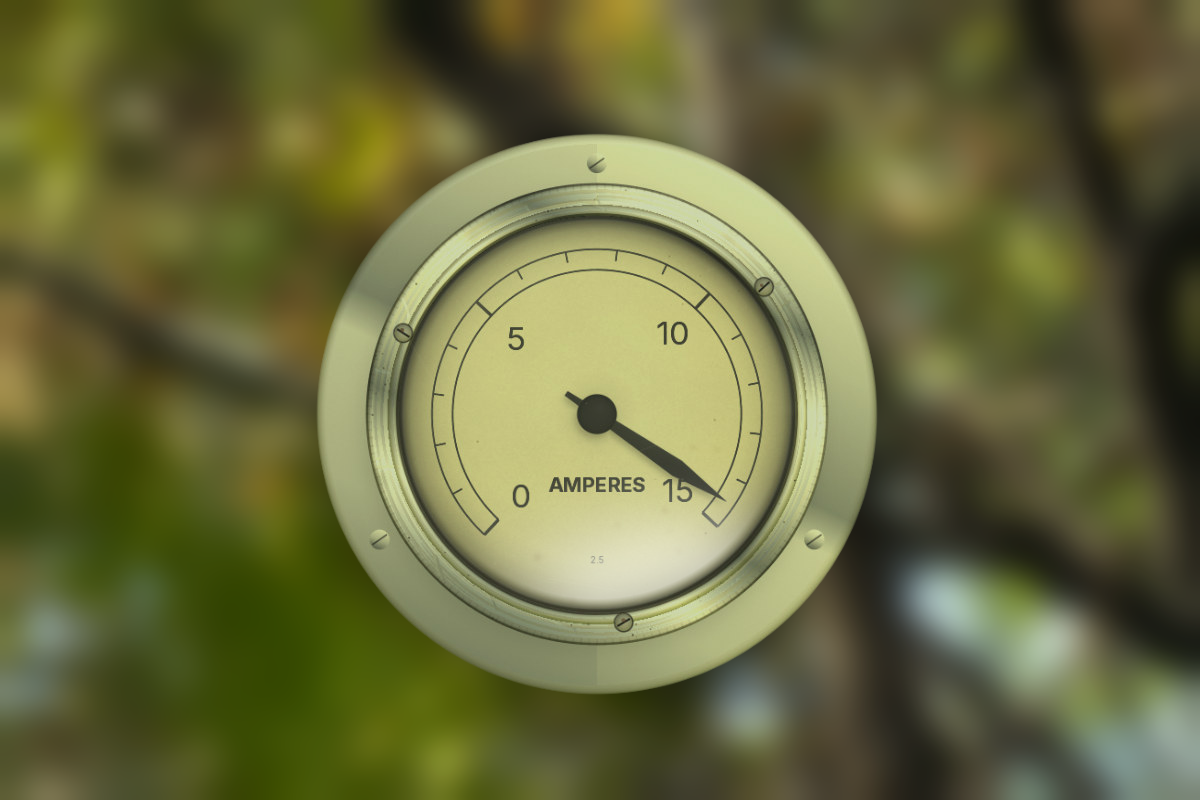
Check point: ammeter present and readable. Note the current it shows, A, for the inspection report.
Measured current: 14.5 A
